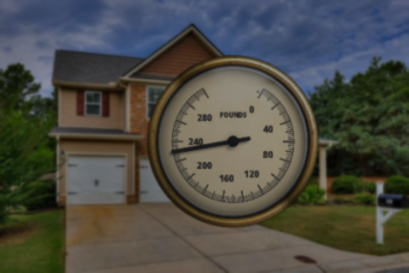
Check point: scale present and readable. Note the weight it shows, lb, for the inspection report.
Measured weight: 230 lb
